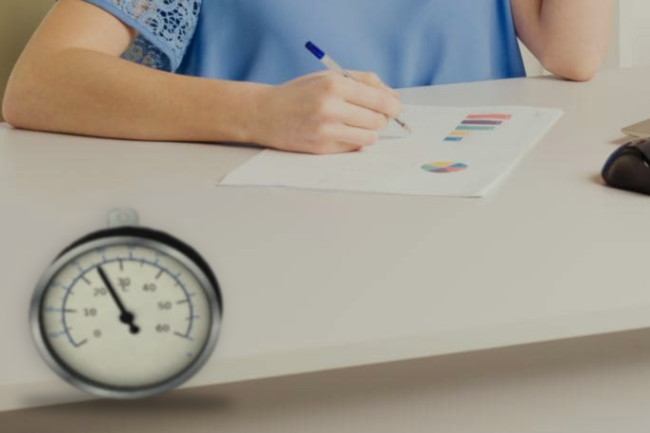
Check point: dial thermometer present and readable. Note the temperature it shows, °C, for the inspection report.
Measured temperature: 25 °C
